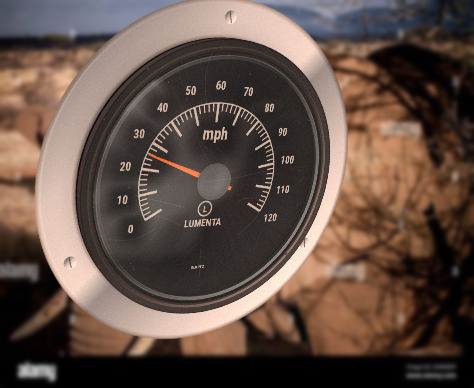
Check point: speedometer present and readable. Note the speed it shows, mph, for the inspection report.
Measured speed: 26 mph
